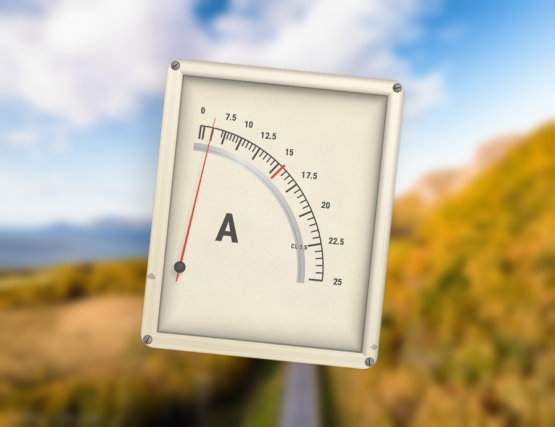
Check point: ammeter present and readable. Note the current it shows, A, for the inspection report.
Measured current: 5 A
